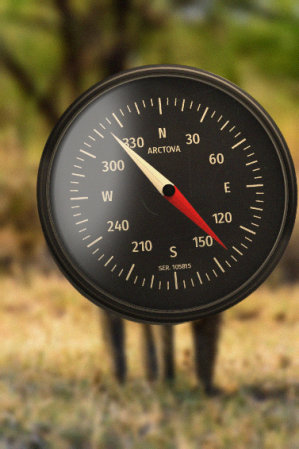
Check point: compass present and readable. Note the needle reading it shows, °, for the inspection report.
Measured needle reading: 140 °
